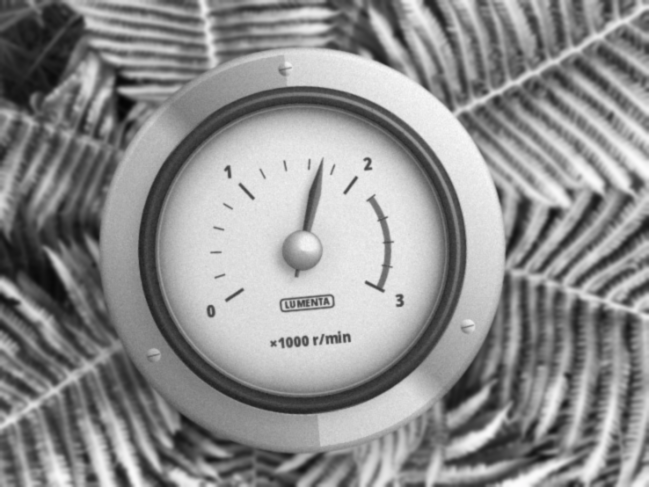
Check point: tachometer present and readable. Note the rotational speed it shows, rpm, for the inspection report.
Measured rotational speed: 1700 rpm
